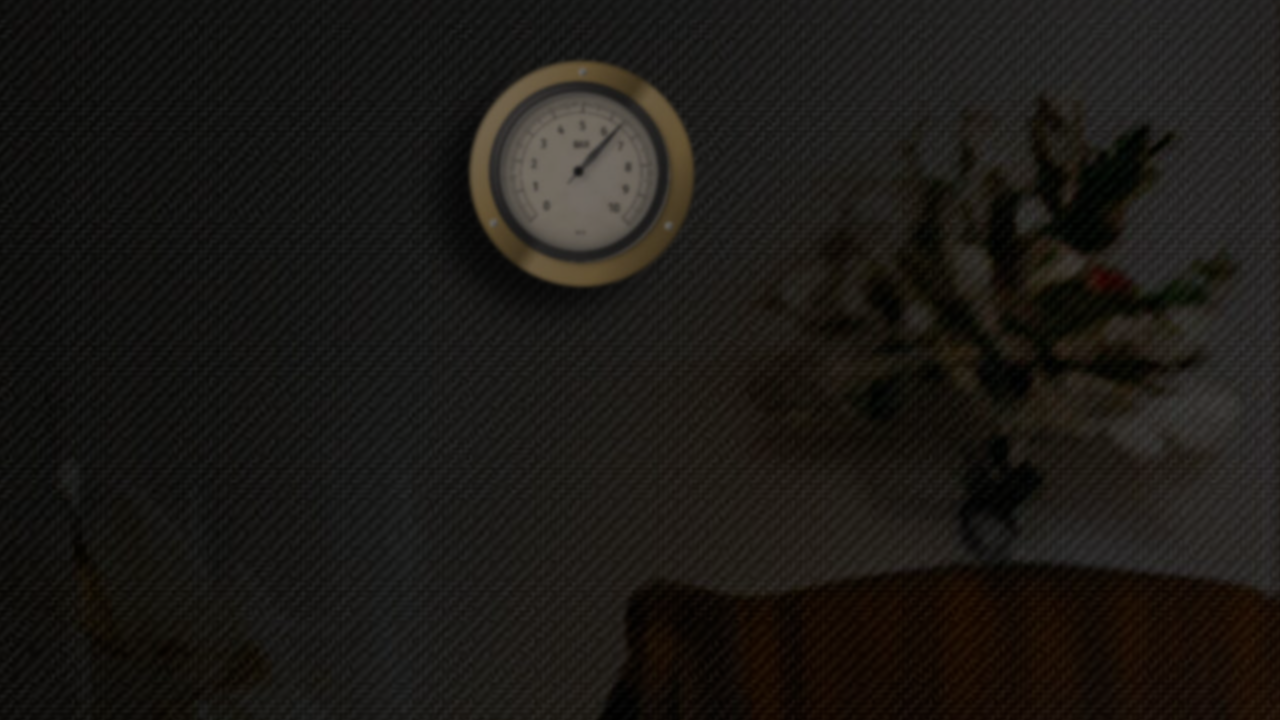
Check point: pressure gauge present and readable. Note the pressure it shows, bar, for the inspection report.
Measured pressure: 6.5 bar
